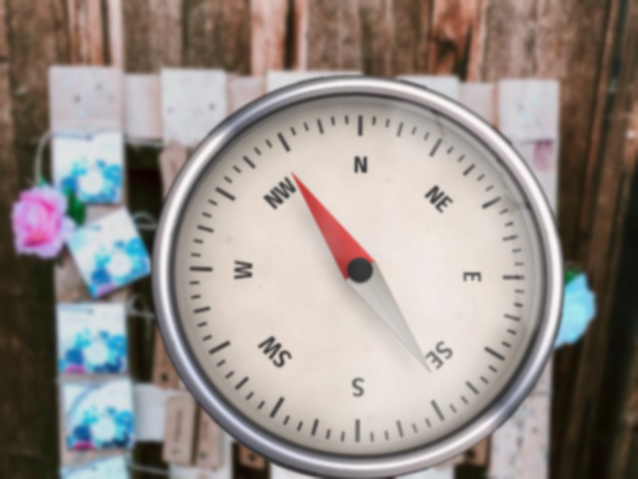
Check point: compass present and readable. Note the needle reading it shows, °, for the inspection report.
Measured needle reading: 325 °
